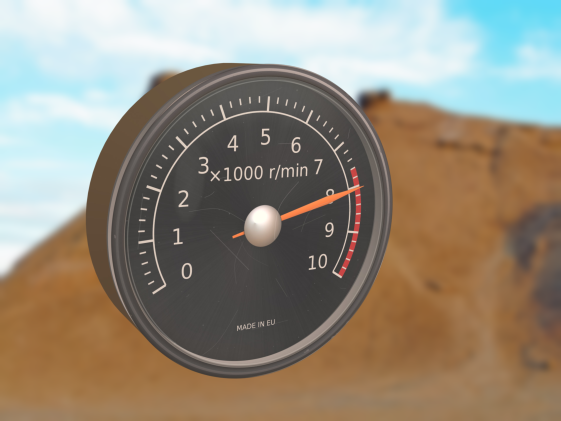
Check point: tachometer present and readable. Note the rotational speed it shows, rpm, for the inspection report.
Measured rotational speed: 8000 rpm
